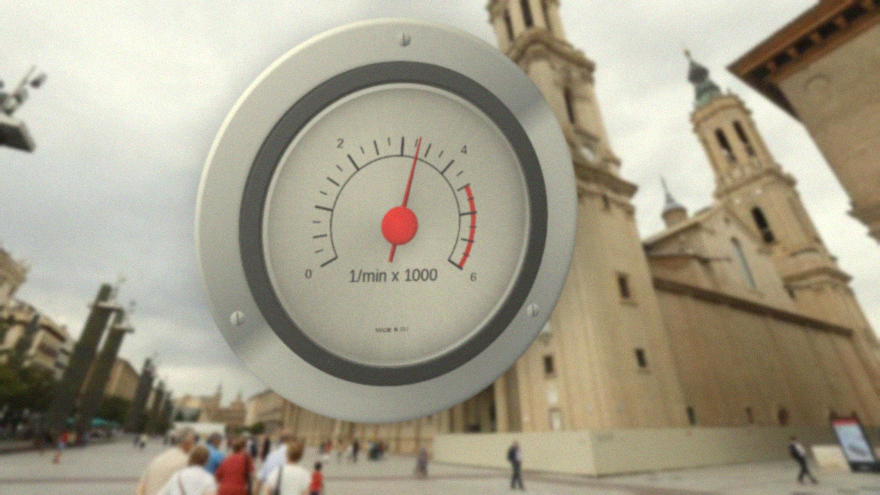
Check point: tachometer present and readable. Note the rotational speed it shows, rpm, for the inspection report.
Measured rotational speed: 3250 rpm
